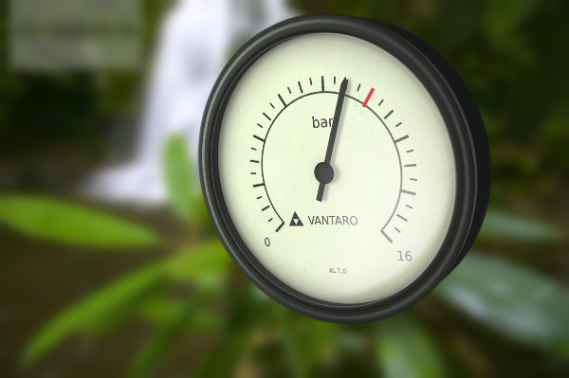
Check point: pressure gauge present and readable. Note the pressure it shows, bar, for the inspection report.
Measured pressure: 9 bar
